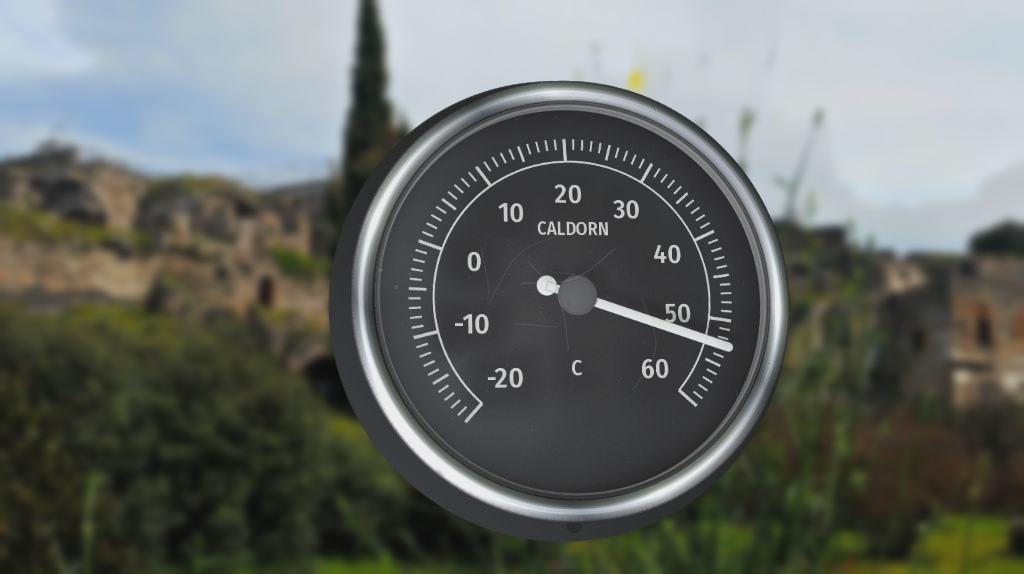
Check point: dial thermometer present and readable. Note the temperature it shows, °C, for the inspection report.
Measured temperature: 53 °C
